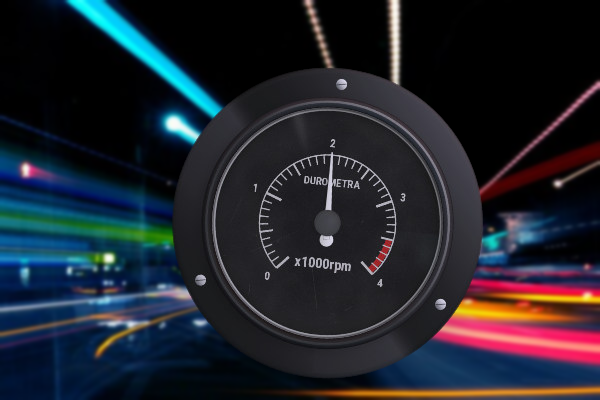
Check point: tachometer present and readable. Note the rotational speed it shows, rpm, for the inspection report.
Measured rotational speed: 2000 rpm
